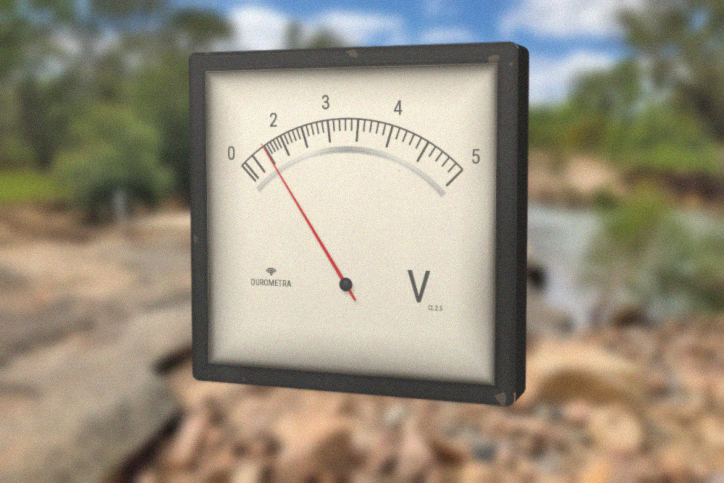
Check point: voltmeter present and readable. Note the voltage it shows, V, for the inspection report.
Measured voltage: 1.5 V
